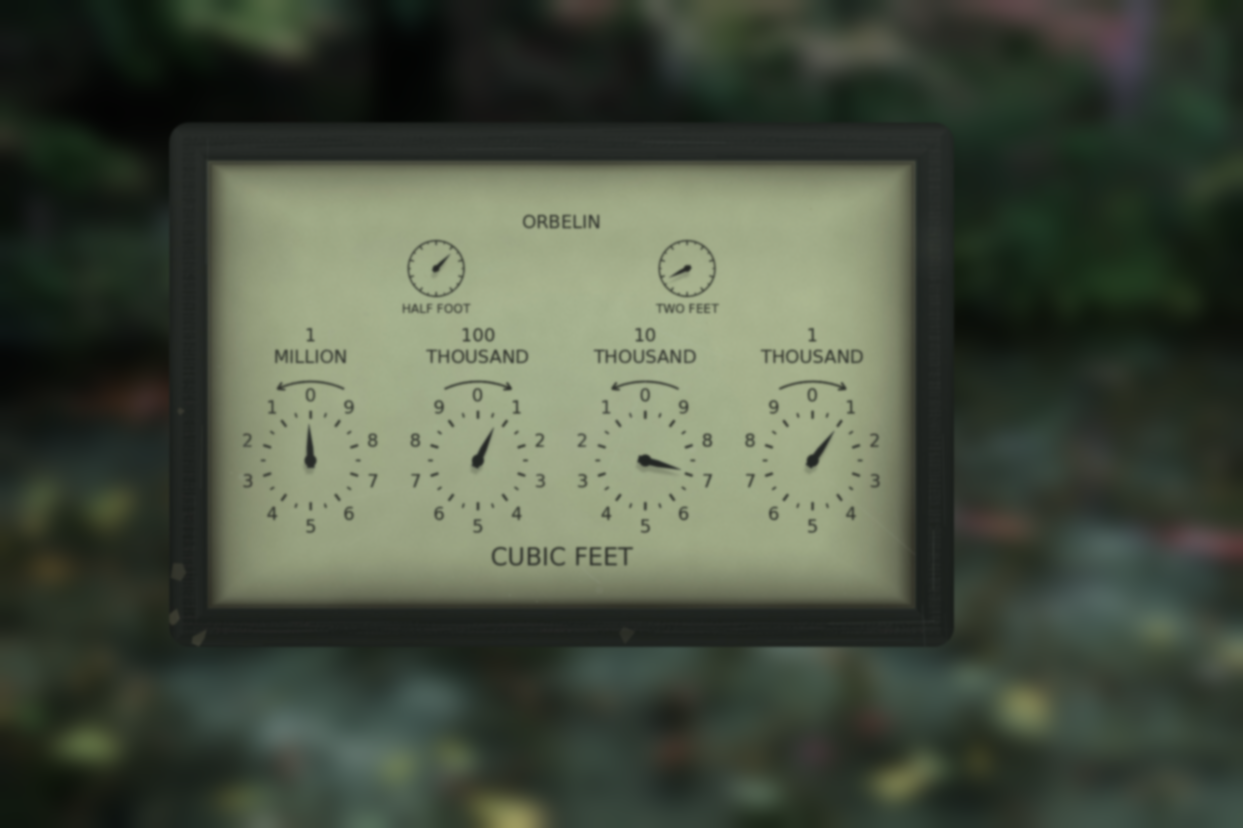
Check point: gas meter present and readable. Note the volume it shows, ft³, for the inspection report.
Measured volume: 7100 ft³
